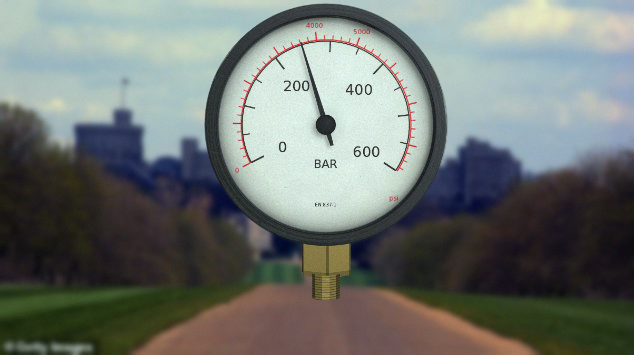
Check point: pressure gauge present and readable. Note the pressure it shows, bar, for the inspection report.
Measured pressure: 250 bar
